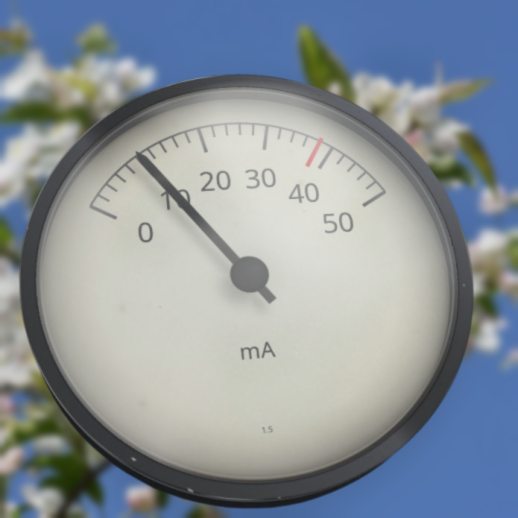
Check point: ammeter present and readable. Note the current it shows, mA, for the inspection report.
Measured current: 10 mA
